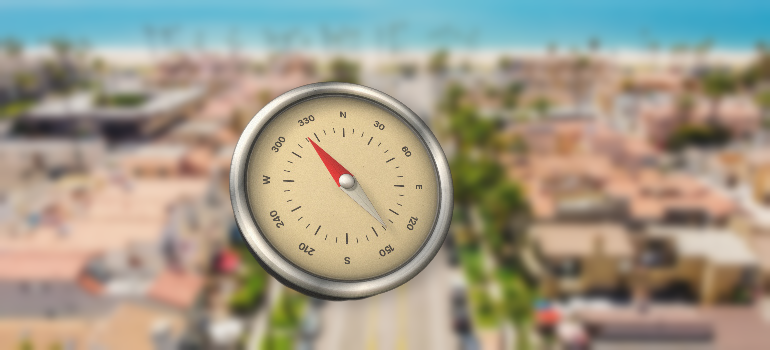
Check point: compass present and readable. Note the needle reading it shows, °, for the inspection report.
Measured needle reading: 320 °
